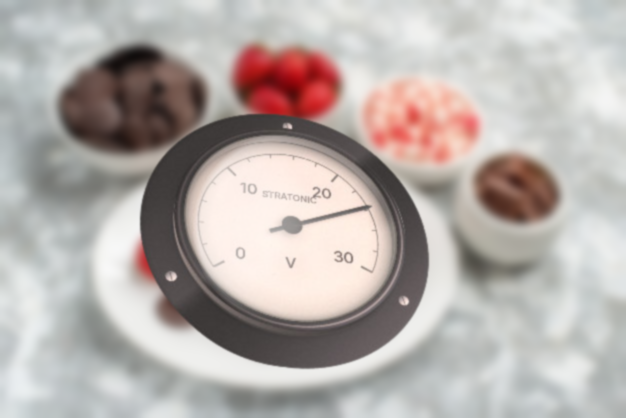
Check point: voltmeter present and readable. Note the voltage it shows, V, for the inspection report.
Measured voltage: 24 V
